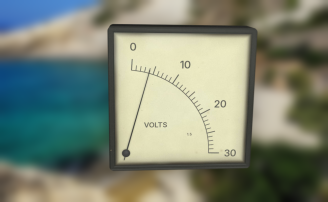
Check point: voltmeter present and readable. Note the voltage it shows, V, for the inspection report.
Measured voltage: 4 V
